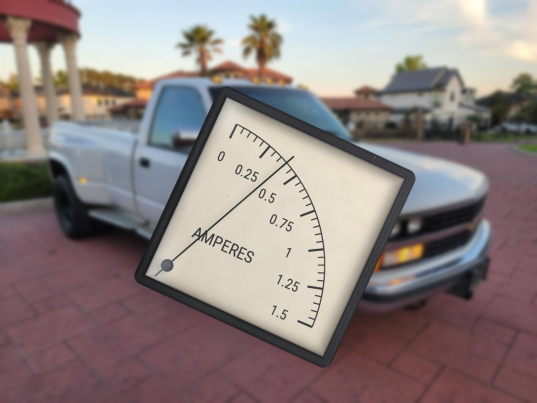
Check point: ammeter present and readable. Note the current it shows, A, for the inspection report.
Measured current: 0.4 A
